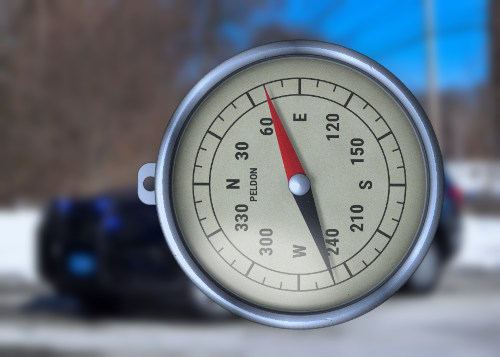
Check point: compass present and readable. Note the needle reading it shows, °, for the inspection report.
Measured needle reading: 70 °
